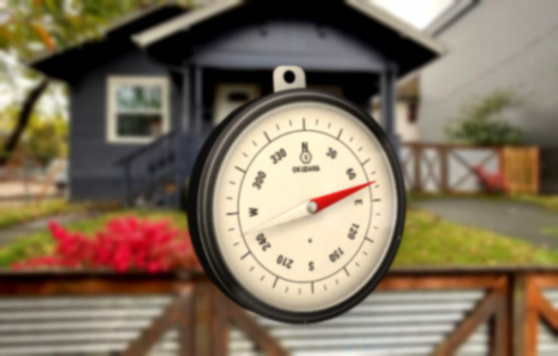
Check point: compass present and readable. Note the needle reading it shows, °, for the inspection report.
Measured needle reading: 75 °
